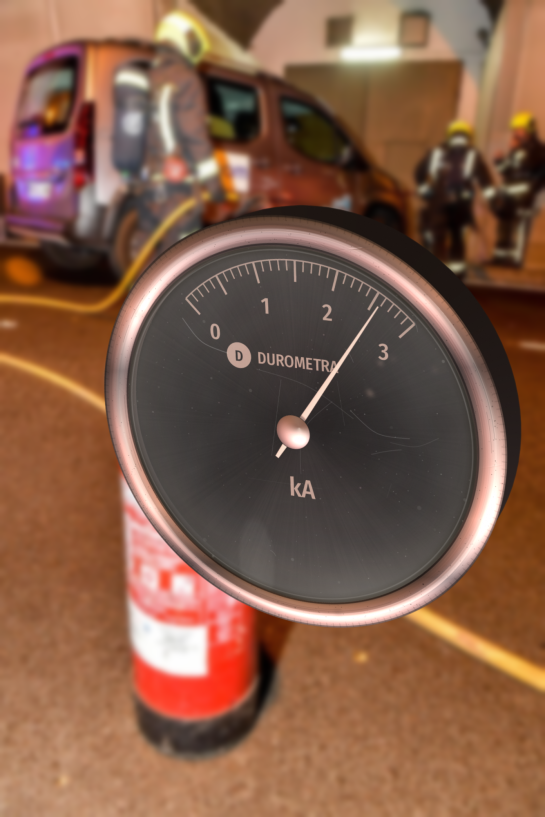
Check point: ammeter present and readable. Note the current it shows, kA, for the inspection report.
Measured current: 2.6 kA
